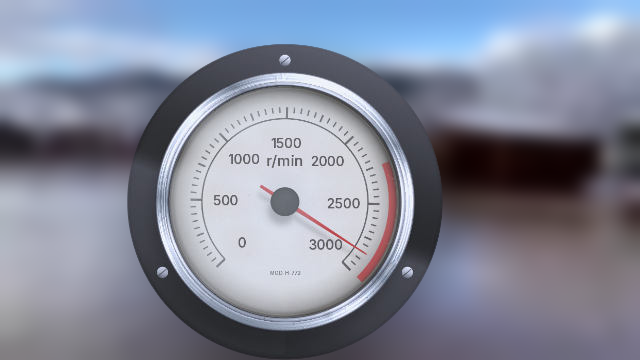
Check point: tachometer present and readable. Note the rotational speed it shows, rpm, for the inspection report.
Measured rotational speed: 2850 rpm
